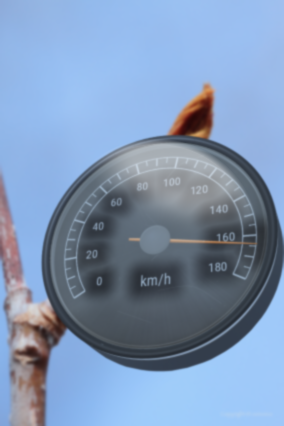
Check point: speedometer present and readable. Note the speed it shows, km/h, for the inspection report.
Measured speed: 165 km/h
